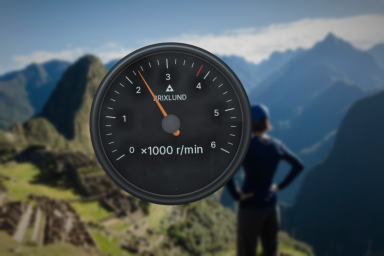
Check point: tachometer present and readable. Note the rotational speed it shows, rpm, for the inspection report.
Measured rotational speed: 2300 rpm
